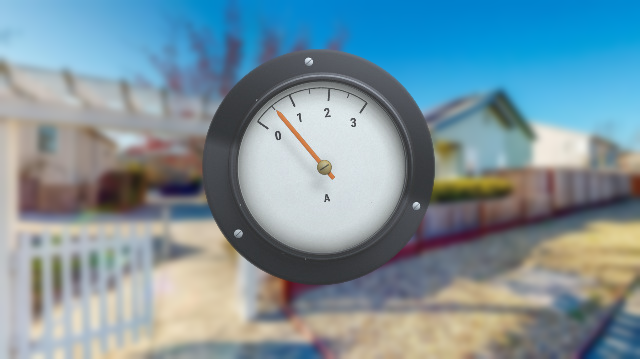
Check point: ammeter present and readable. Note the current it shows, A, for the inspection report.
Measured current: 0.5 A
